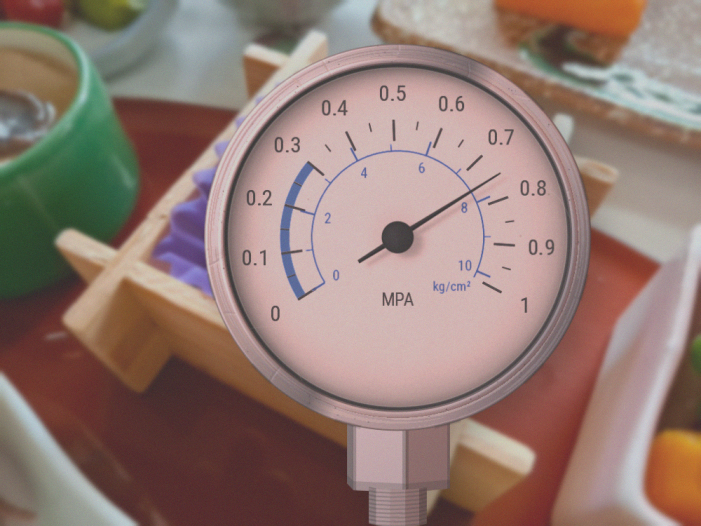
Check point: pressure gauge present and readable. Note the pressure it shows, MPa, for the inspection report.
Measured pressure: 0.75 MPa
